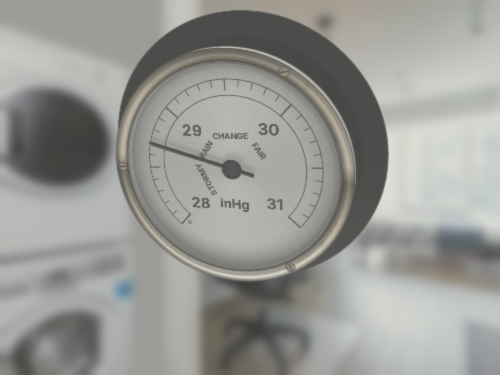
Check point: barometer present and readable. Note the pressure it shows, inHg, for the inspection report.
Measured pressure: 28.7 inHg
